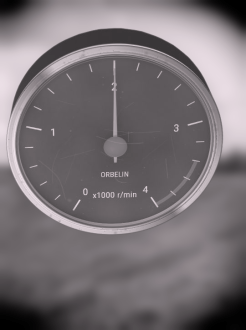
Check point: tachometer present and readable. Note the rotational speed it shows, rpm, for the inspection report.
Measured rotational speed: 2000 rpm
